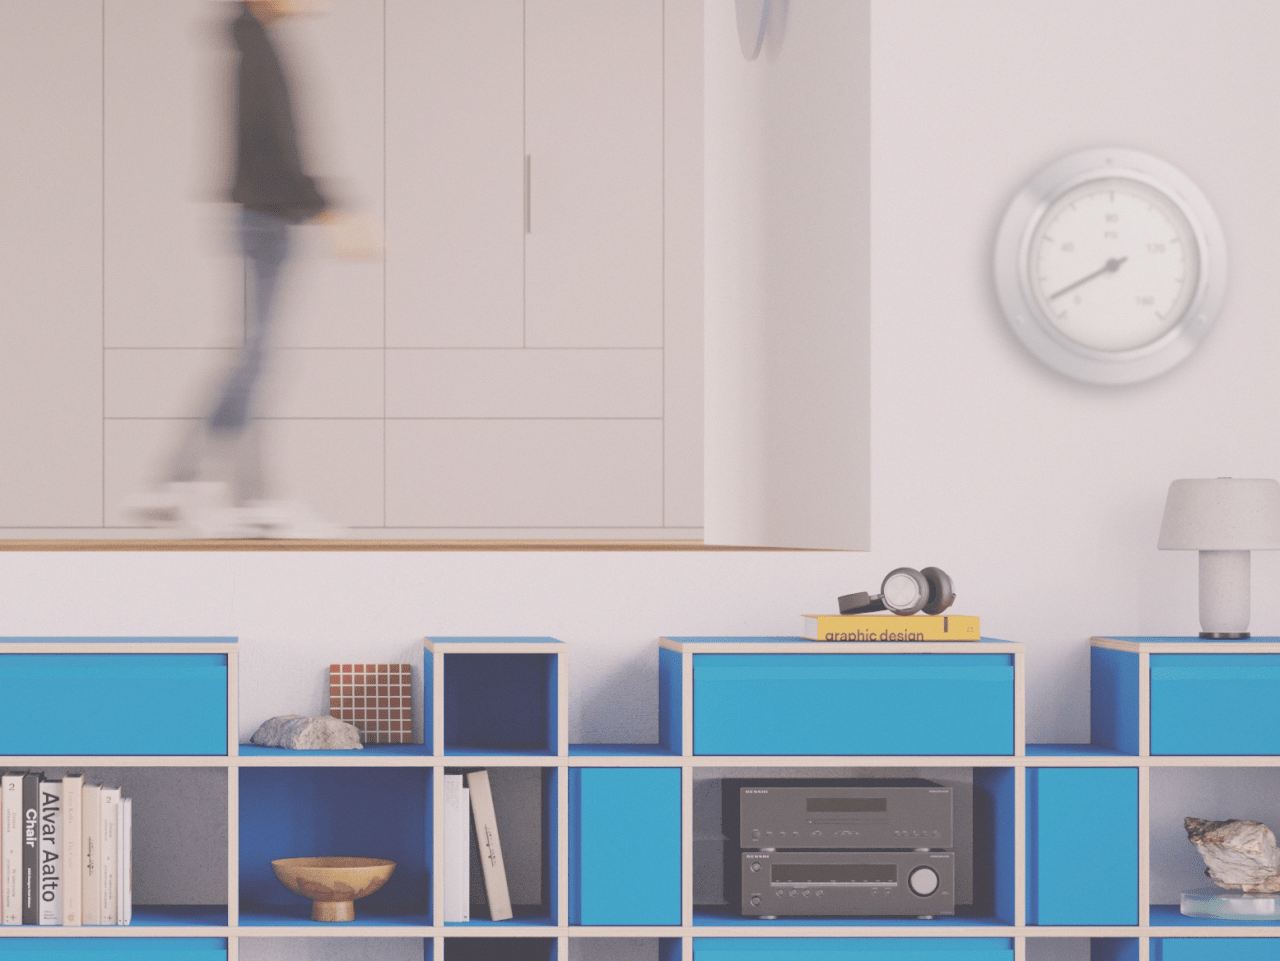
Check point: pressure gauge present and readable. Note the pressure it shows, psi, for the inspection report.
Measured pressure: 10 psi
